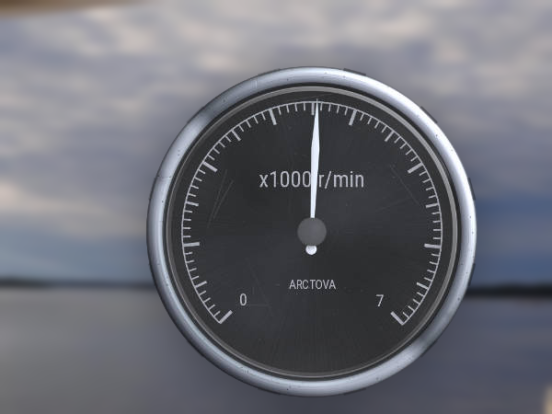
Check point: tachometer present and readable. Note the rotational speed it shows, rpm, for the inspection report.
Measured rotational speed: 3550 rpm
